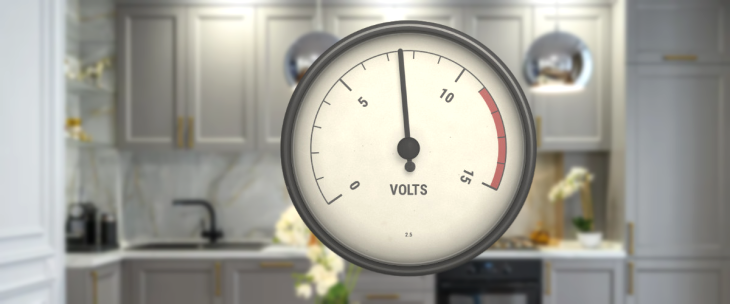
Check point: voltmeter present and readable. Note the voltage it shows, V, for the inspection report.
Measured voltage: 7.5 V
